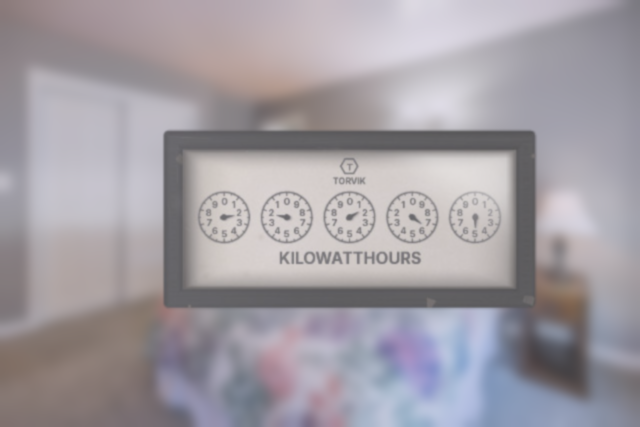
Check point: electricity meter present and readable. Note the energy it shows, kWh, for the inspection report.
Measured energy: 22165 kWh
